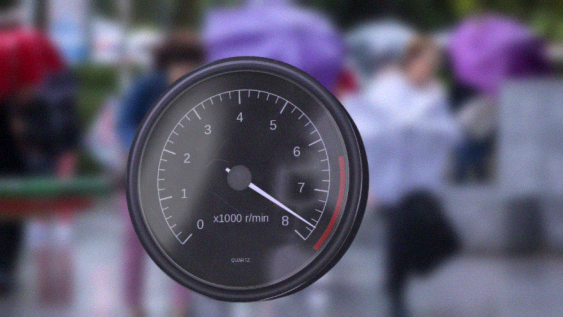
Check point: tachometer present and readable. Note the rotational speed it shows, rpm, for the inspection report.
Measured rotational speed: 7700 rpm
